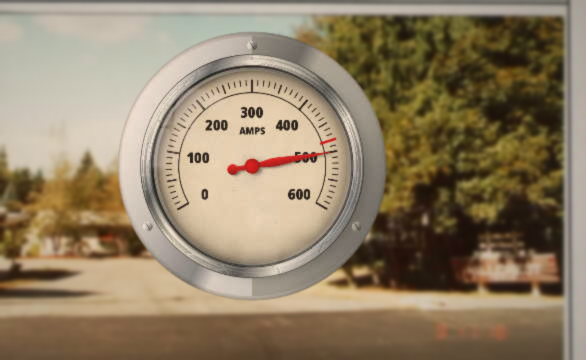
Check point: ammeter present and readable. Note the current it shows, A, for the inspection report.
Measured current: 500 A
